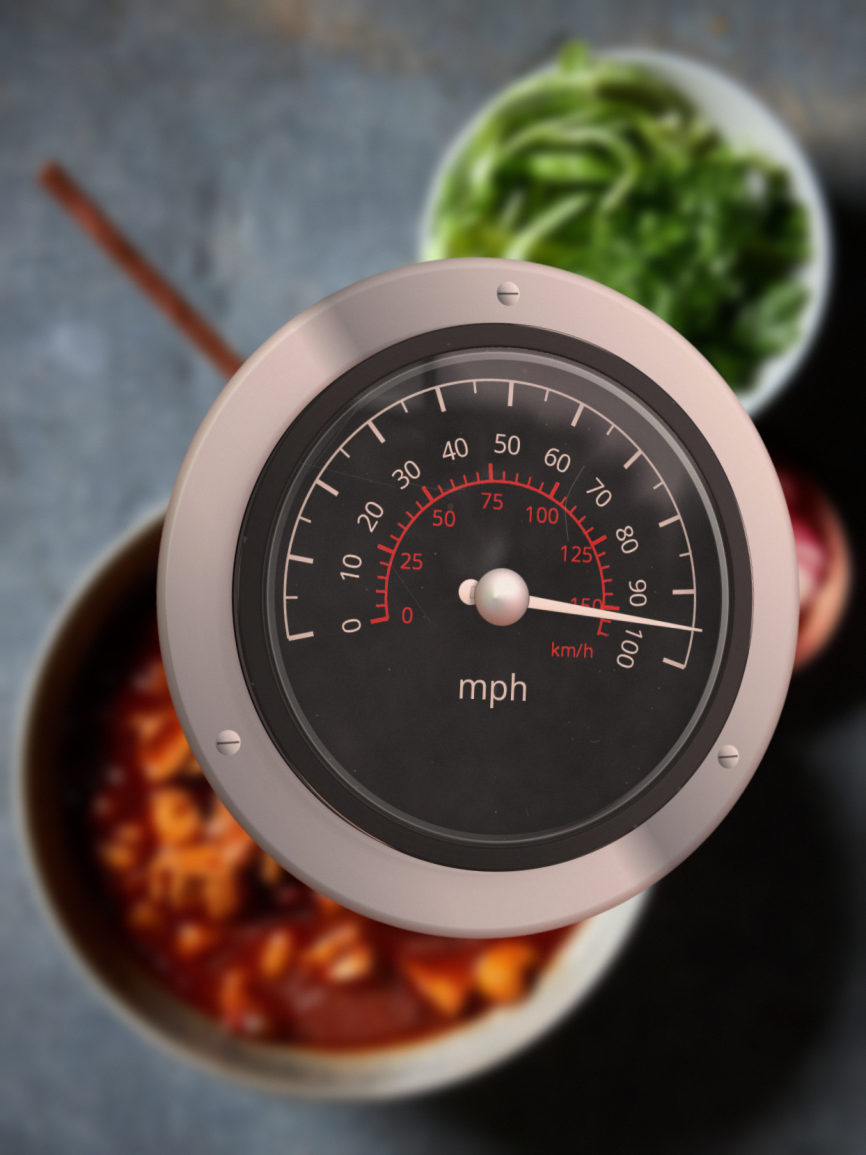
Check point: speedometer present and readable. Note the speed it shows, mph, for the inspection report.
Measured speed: 95 mph
